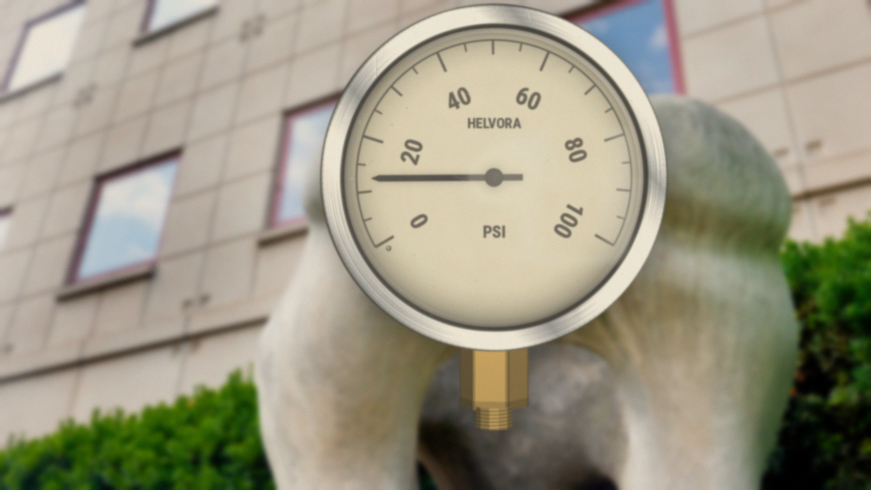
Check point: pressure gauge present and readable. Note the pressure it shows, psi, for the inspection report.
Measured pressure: 12.5 psi
